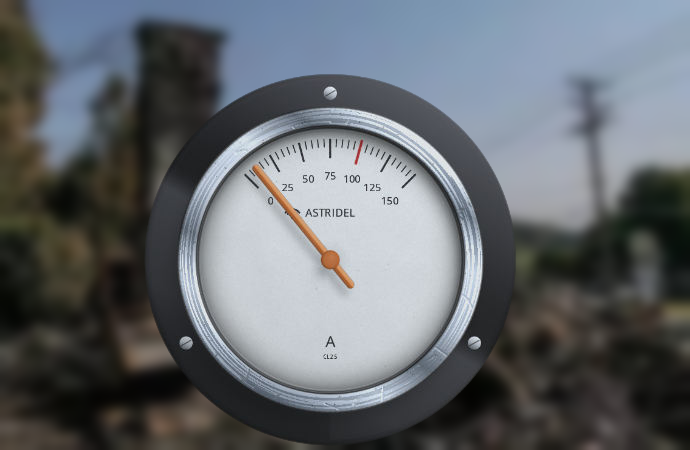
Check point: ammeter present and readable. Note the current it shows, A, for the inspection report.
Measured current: 10 A
